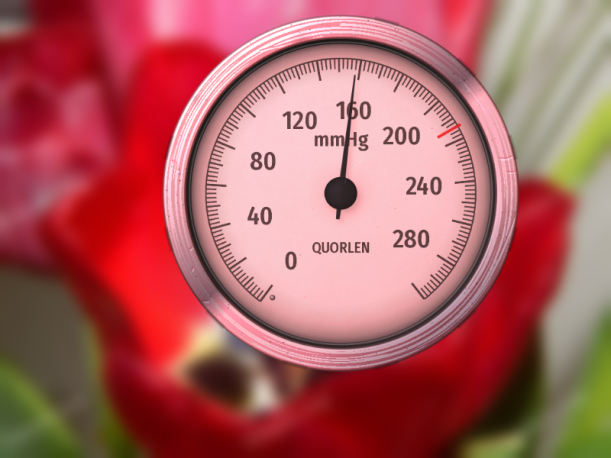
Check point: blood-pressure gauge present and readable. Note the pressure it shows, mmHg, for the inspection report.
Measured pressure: 158 mmHg
